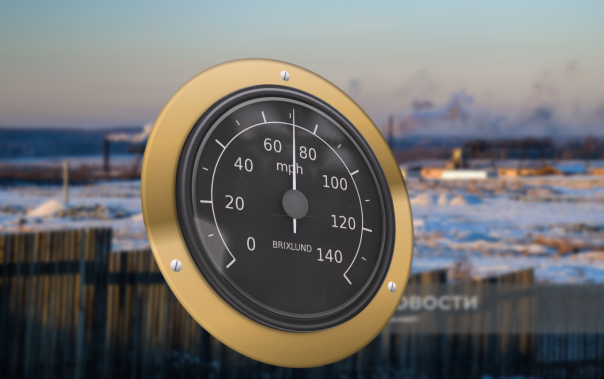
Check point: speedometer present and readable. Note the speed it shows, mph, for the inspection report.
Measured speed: 70 mph
